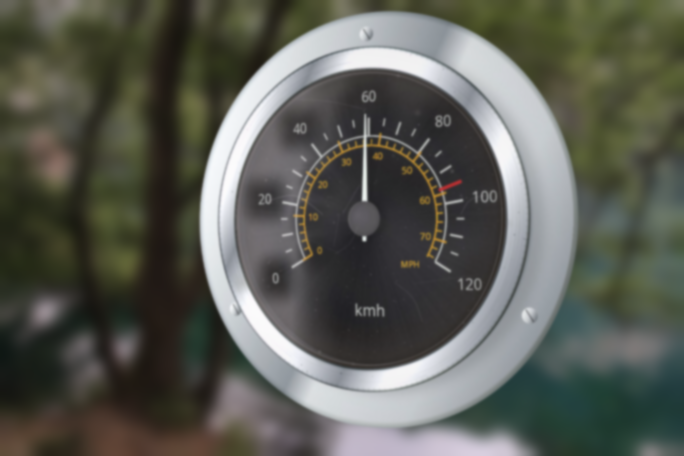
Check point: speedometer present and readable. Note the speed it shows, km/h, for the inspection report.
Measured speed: 60 km/h
